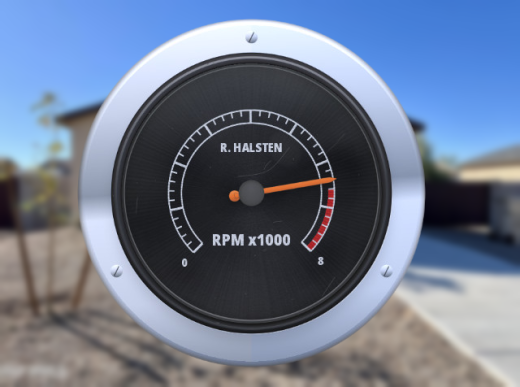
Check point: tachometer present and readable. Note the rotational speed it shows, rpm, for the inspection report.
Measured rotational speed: 6400 rpm
